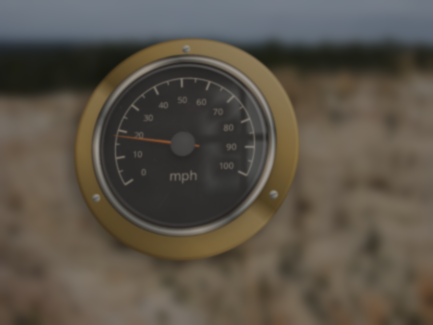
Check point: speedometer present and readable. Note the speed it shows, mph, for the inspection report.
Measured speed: 17.5 mph
